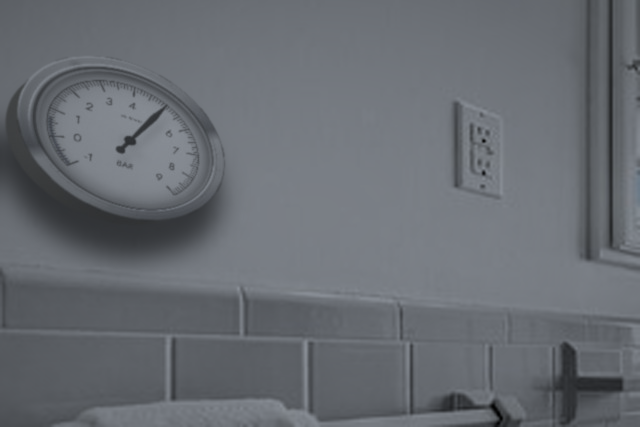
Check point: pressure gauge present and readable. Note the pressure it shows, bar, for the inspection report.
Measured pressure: 5 bar
